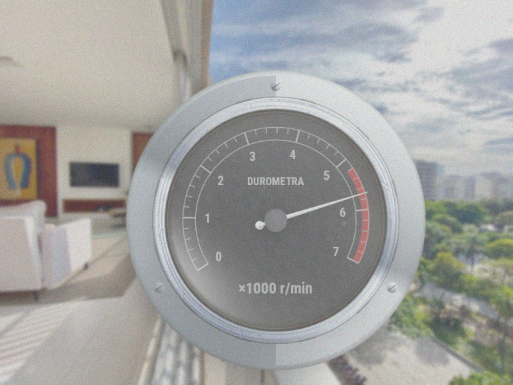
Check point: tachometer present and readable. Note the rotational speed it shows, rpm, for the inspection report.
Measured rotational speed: 5700 rpm
